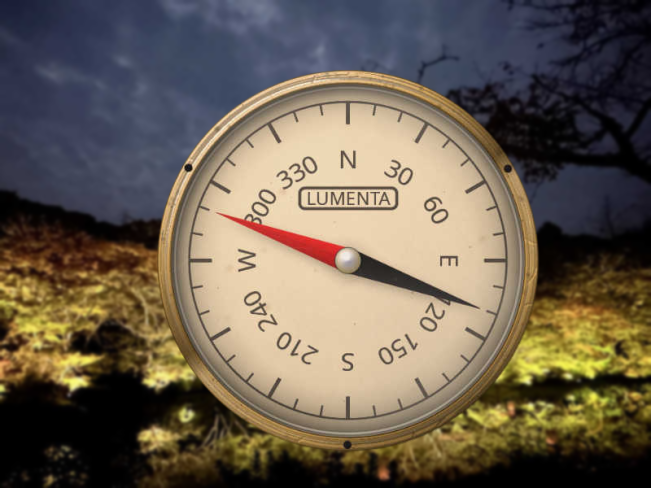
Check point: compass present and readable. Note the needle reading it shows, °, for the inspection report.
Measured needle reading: 290 °
